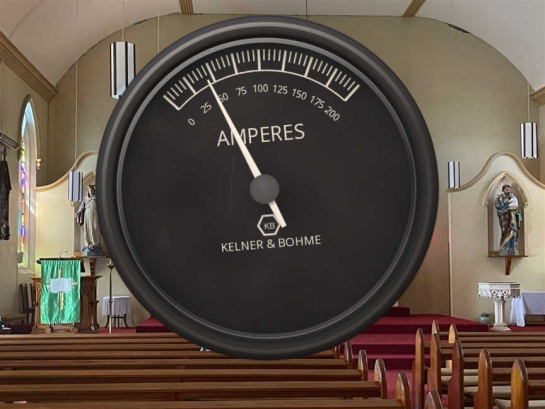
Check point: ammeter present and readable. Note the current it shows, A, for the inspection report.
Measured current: 45 A
